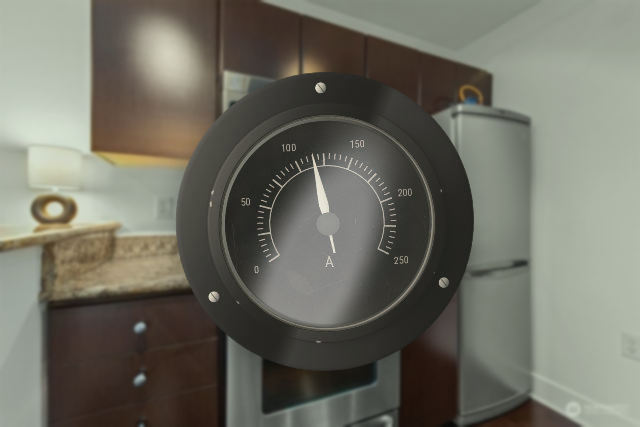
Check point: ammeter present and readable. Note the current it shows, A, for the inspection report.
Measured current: 115 A
